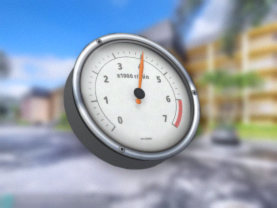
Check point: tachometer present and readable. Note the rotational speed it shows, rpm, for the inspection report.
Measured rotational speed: 4000 rpm
